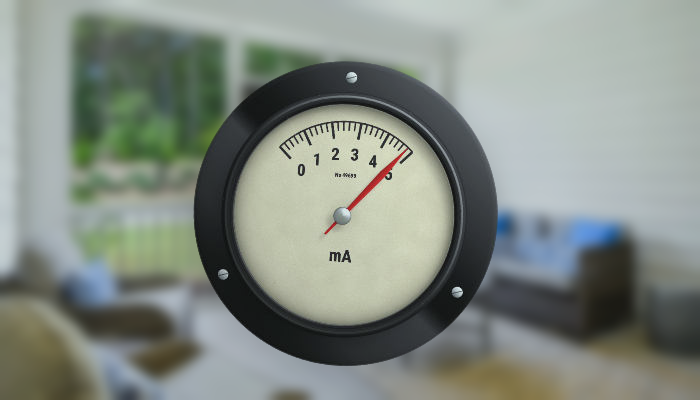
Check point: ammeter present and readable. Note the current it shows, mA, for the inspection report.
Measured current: 4.8 mA
